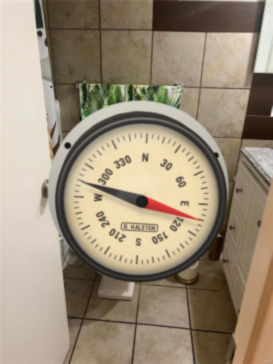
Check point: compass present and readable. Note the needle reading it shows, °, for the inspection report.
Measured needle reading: 105 °
